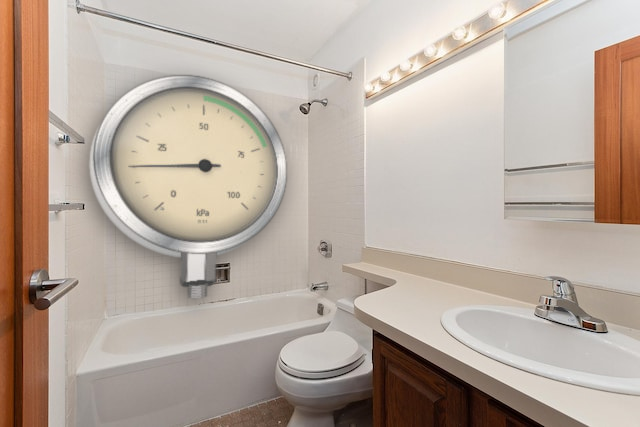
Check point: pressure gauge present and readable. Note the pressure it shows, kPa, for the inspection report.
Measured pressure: 15 kPa
